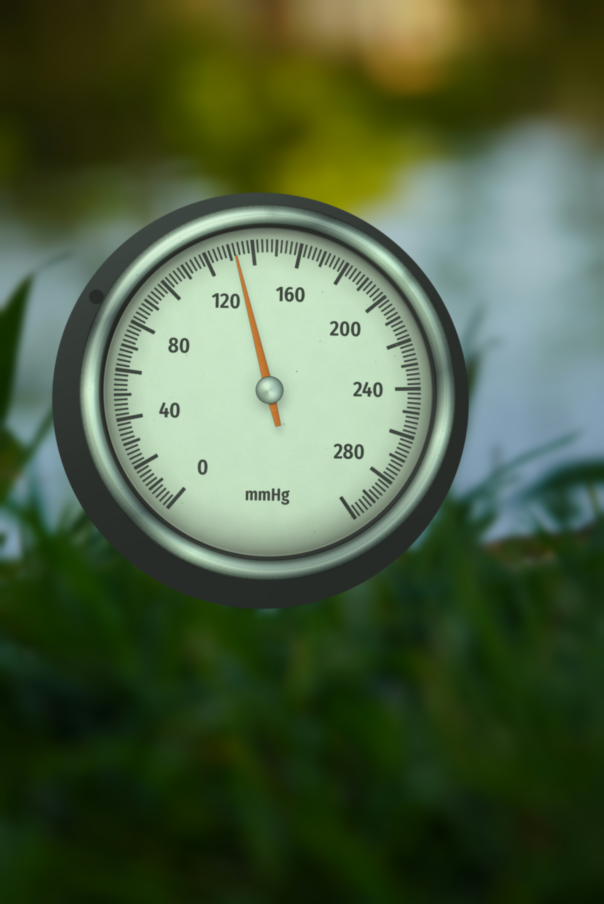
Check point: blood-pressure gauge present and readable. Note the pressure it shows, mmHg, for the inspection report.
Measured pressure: 132 mmHg
